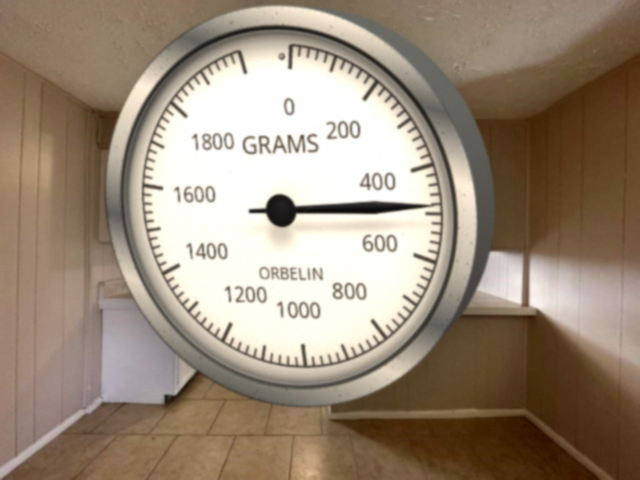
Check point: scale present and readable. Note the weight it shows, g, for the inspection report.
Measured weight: 480 g
